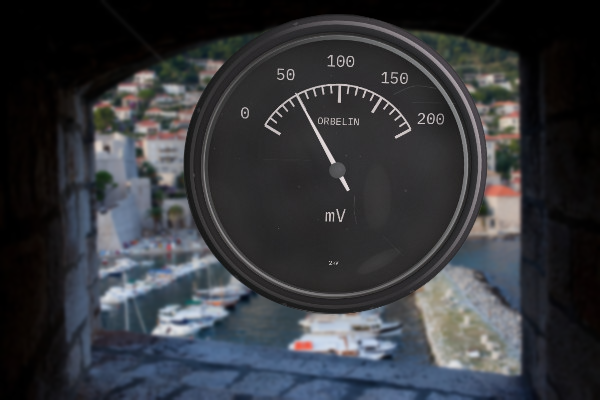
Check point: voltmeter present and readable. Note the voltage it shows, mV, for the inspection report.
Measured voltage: 50 mV
